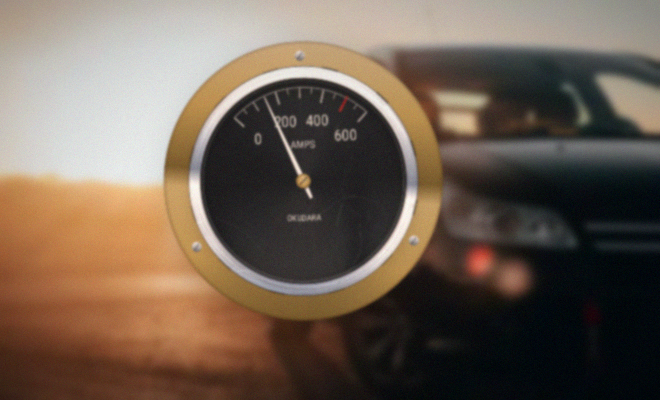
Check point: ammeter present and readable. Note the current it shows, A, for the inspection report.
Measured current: 150 A
